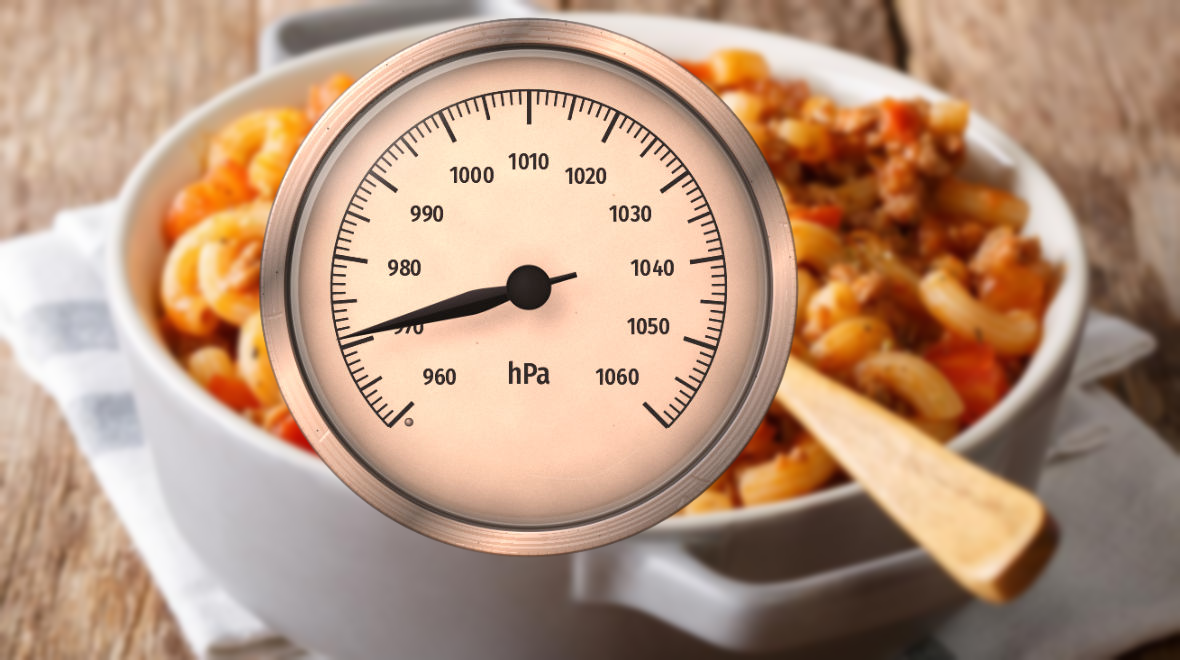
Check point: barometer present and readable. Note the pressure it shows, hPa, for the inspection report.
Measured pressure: 971 hPa
